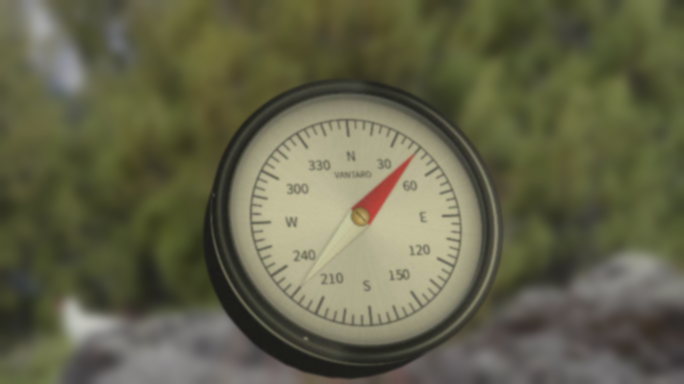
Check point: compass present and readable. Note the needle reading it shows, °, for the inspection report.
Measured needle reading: 45 °
